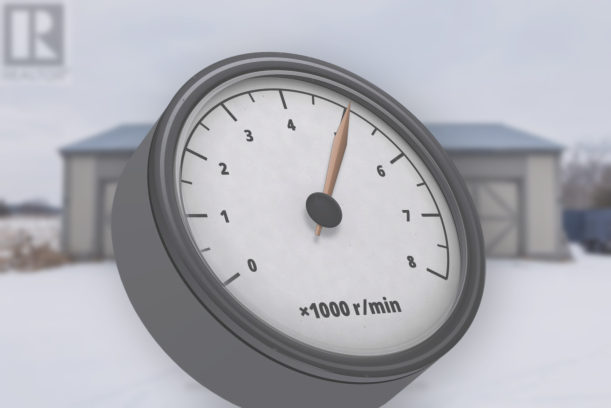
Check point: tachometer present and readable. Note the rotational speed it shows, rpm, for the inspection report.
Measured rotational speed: 5000 rpm
